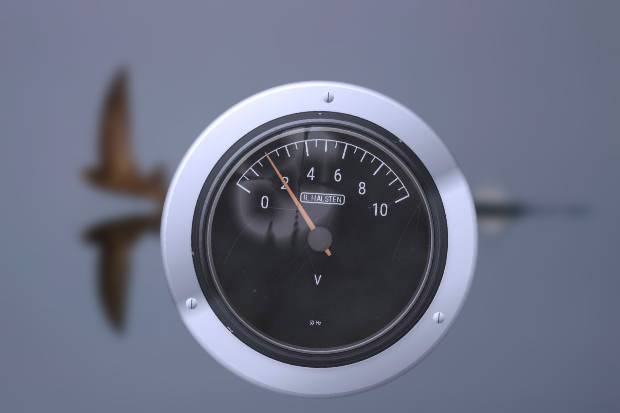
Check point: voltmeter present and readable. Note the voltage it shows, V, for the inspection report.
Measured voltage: 2 V
